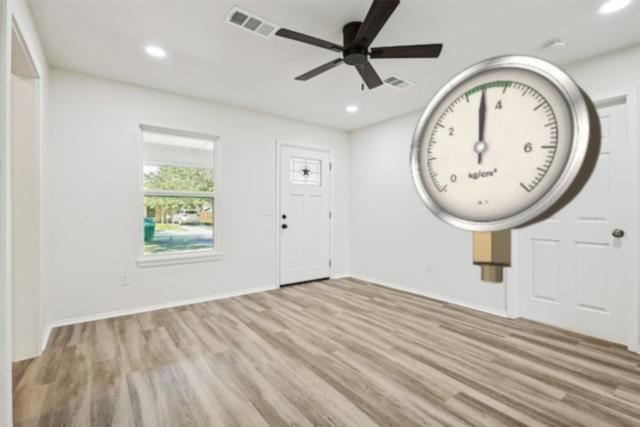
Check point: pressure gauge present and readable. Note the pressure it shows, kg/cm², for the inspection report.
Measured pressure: 3.5 kg/cm²
